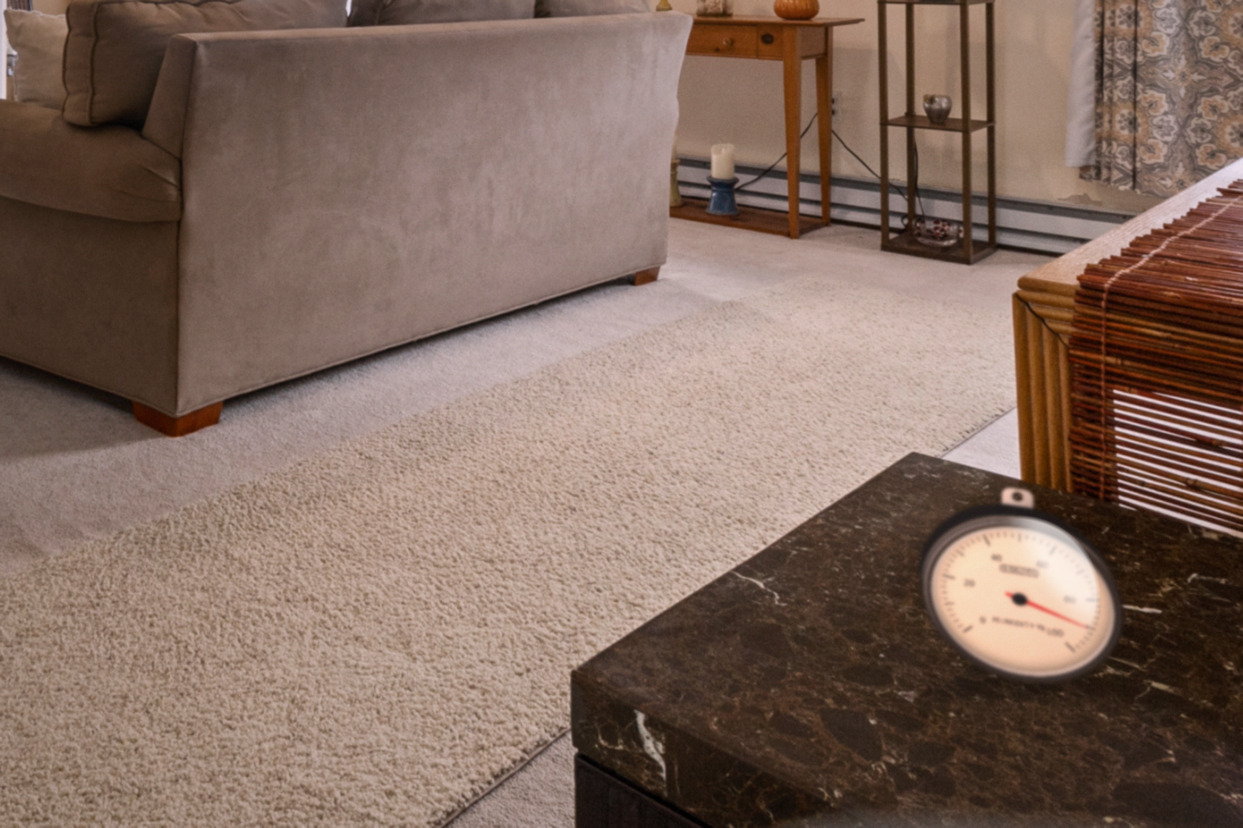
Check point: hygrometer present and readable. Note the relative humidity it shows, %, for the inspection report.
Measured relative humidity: 90 %
